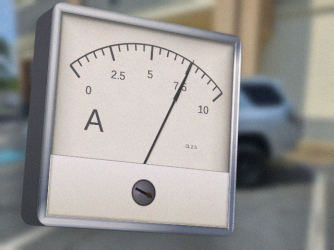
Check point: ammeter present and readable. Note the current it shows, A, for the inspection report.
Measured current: 7.5 A
